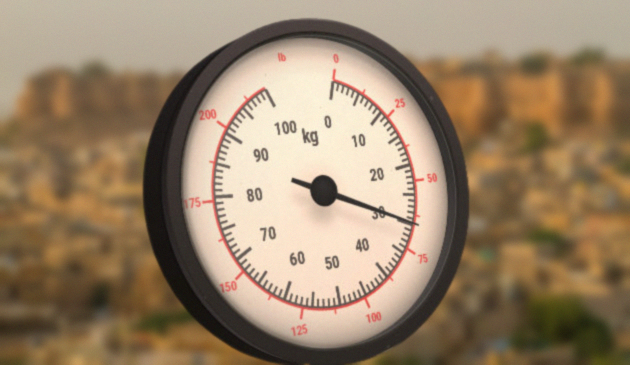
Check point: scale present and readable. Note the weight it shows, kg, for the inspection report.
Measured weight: 30 kg
